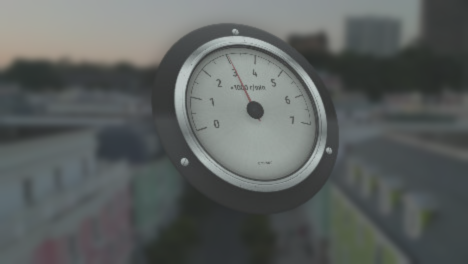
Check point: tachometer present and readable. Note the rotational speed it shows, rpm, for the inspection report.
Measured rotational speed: 3000 rpm
